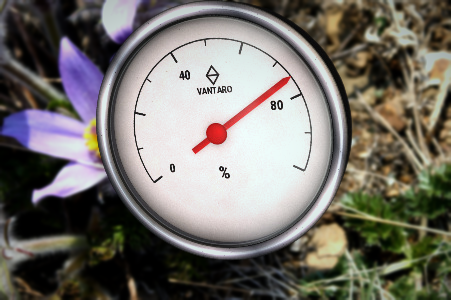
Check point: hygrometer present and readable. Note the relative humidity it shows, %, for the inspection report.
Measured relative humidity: 75 %
